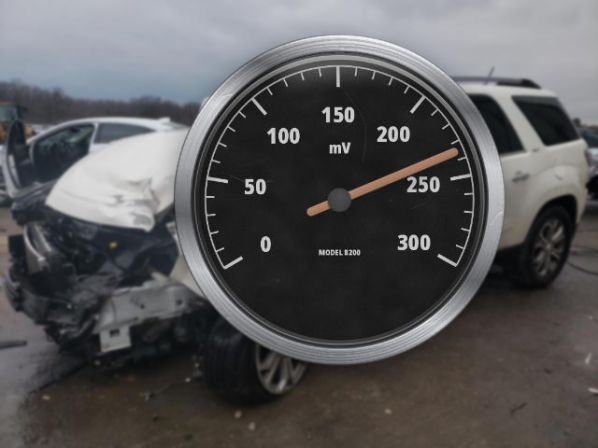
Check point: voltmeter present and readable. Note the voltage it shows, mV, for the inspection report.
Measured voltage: 235 mV
